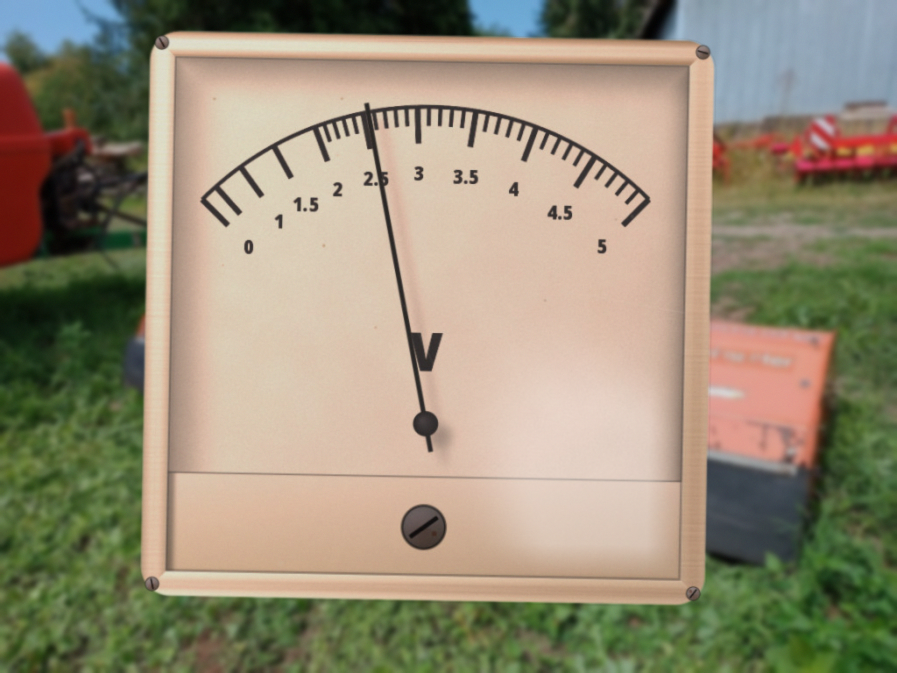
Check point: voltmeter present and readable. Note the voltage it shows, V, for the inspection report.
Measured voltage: 2.55 V
